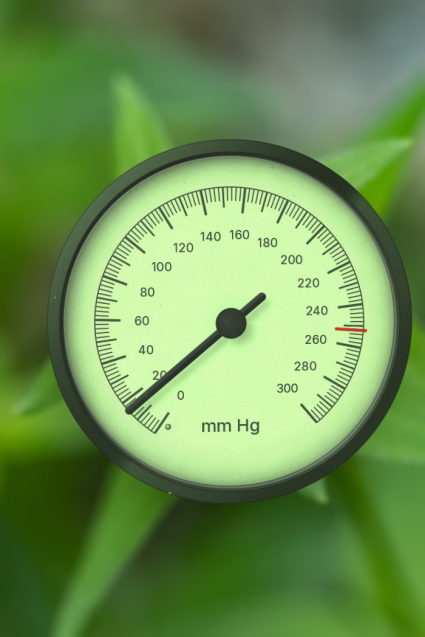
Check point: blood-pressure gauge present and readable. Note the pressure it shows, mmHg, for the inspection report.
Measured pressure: 16 mmHg
